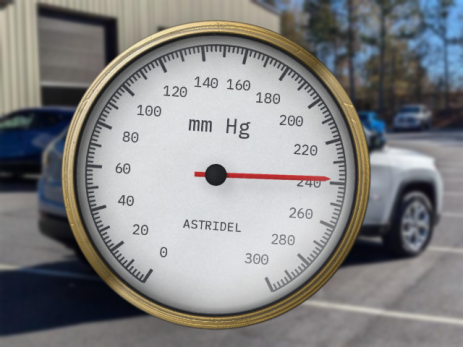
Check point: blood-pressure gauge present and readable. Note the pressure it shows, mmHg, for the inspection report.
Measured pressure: 238 mmHg
